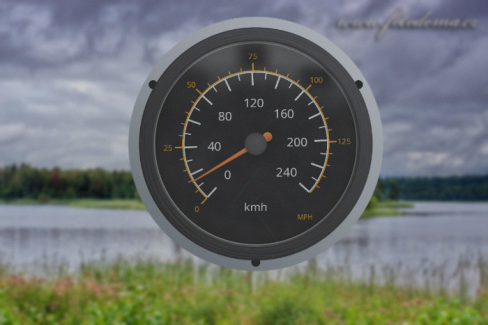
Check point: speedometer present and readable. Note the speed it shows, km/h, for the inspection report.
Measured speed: 15 km/h
